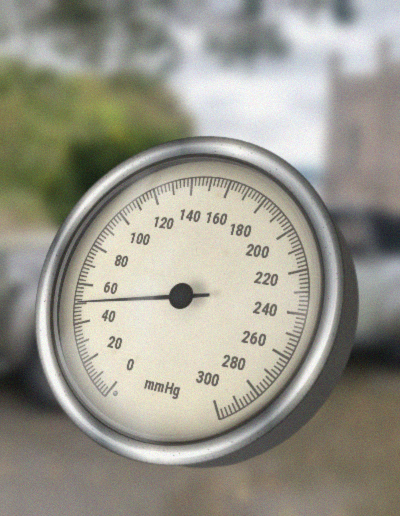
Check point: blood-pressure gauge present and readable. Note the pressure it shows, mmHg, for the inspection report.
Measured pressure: 50 mmHg
